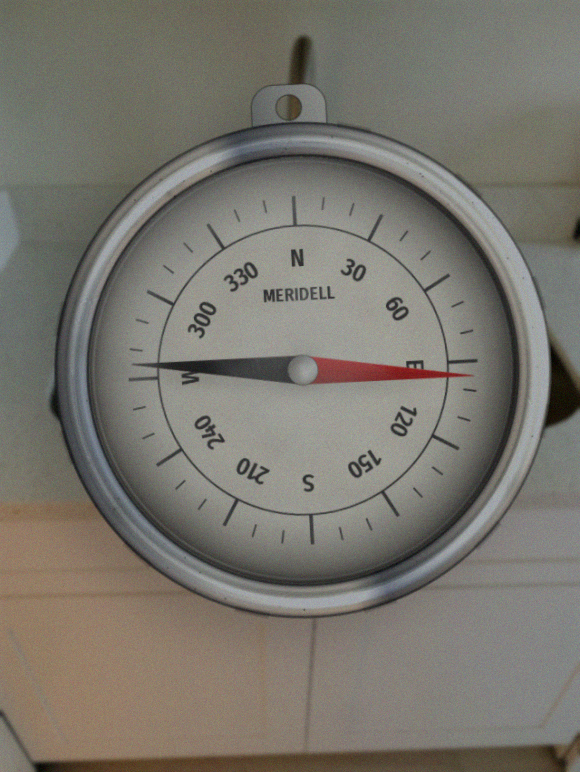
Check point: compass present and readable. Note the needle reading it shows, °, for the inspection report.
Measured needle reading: 95 °
